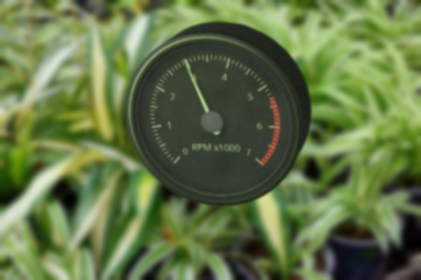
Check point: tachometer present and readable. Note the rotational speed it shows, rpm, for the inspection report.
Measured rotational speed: 3000 rpm
